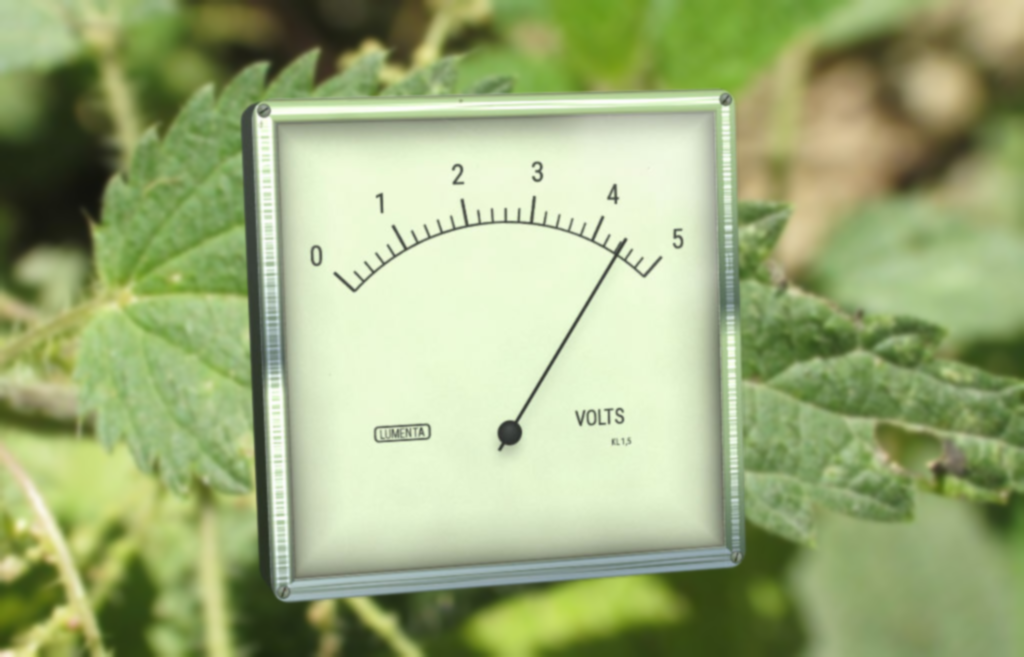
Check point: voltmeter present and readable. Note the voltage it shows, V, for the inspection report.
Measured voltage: 4.4 V
